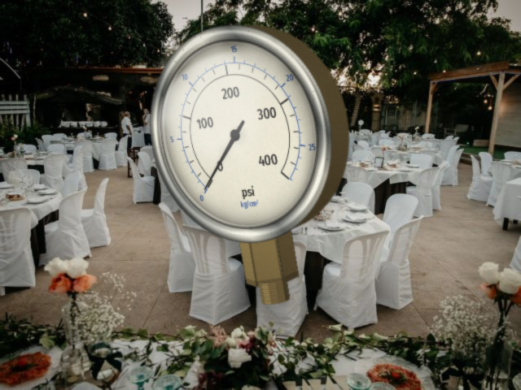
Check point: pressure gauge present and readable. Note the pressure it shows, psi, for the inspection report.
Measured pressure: 0 psi
